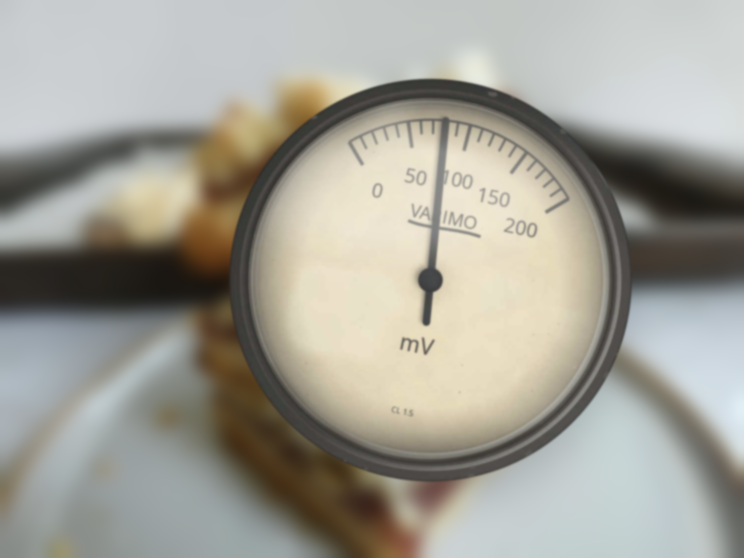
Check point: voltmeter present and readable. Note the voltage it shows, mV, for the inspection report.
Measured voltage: 80 mV
